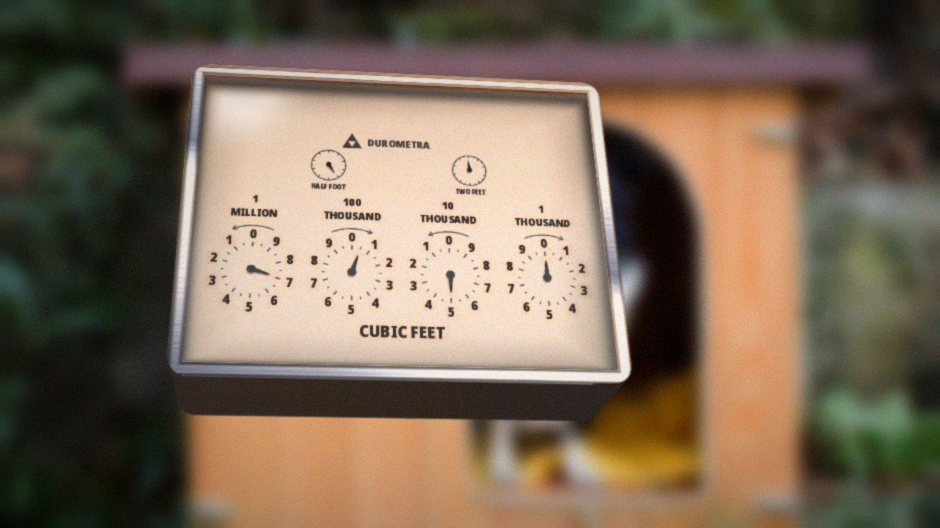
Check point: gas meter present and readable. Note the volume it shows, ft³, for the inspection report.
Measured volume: 705000 ft³
